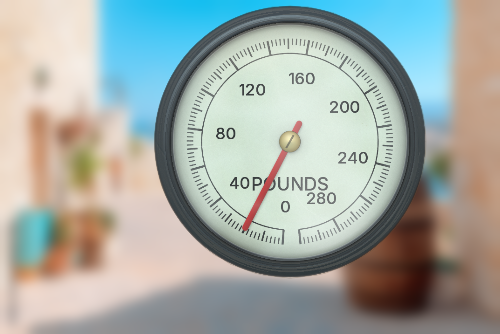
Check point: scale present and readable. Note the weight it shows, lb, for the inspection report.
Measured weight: 20 lb
